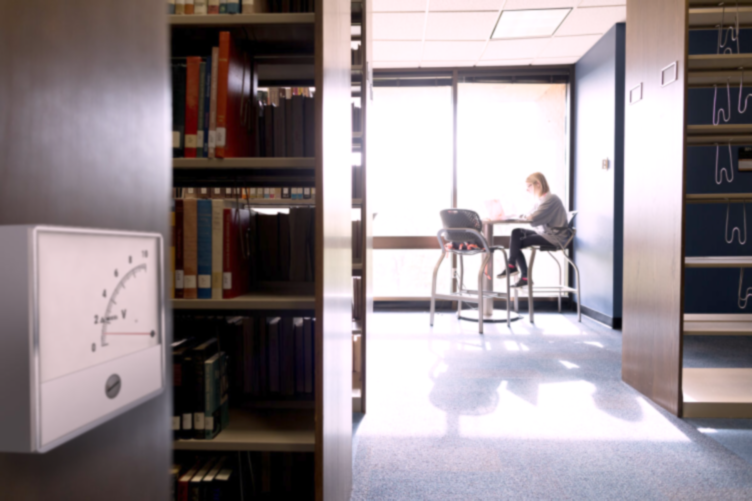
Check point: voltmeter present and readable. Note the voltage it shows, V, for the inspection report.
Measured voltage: 1 V
